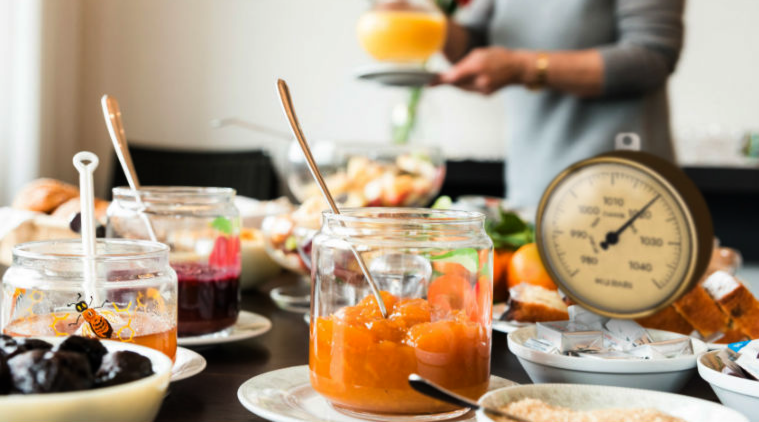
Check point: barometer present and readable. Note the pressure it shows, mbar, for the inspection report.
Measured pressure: 1020 mbar
